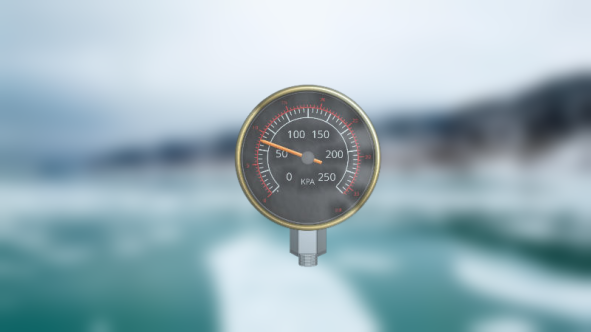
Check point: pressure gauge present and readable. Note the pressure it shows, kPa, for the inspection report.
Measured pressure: 60 kPa
